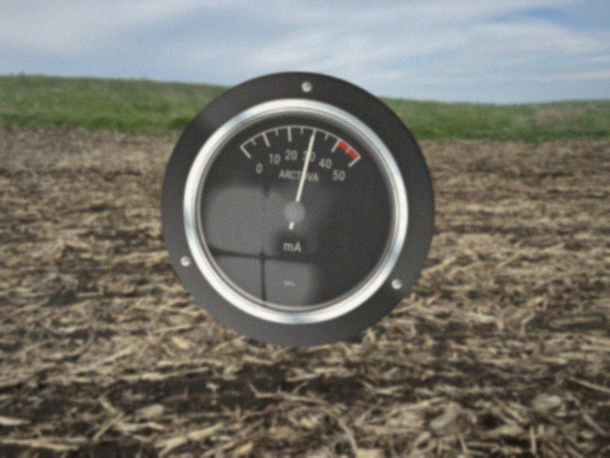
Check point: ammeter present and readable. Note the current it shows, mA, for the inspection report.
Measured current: 30 mA
